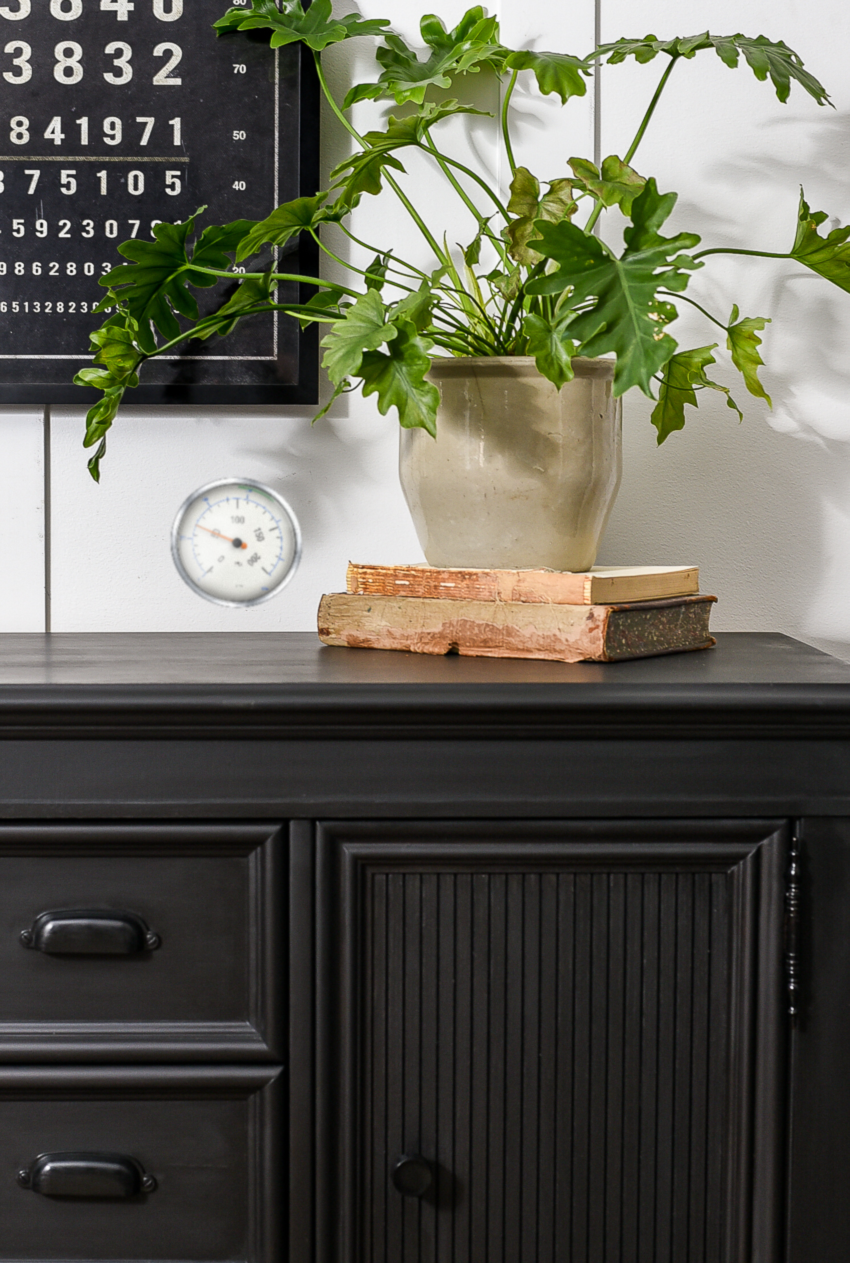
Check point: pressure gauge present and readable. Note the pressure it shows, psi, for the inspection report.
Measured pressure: 50 psi
